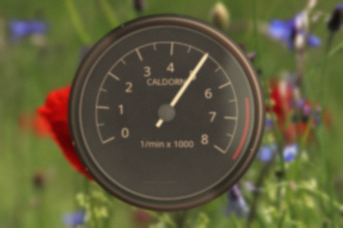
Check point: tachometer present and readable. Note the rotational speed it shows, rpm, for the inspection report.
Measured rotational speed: 5000 rpm
